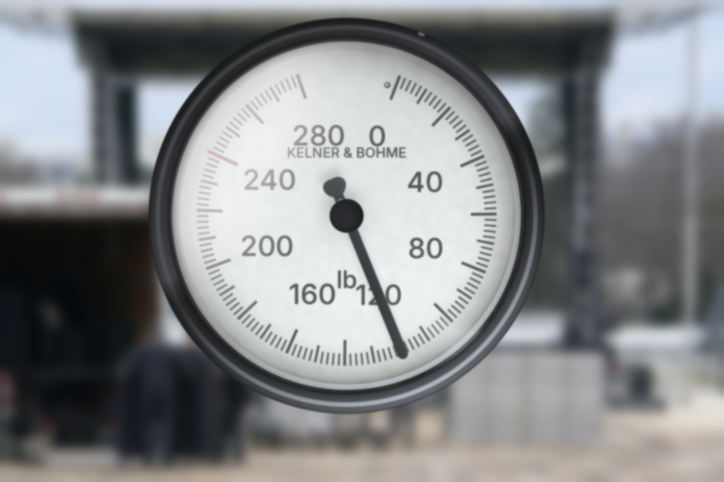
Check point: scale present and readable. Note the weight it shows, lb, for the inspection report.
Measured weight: 120 lb
